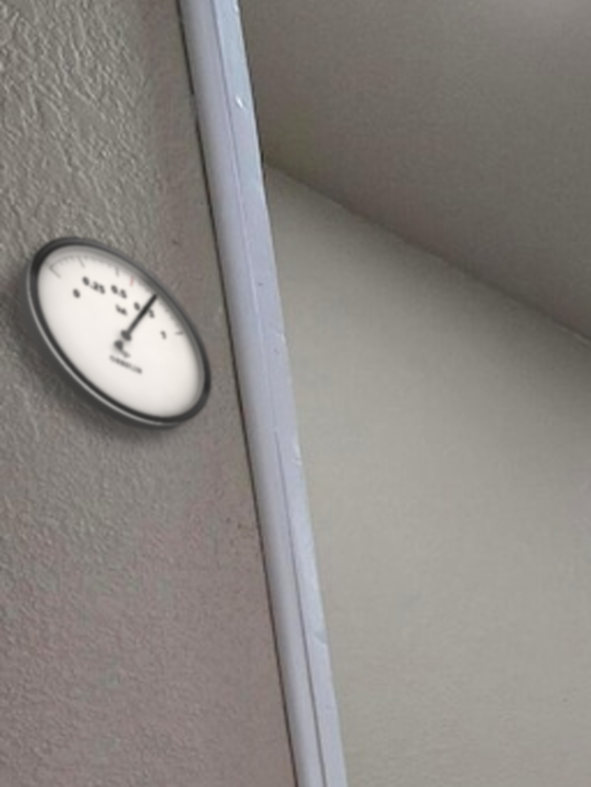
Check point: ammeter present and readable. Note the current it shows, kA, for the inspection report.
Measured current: 0.75 kA
